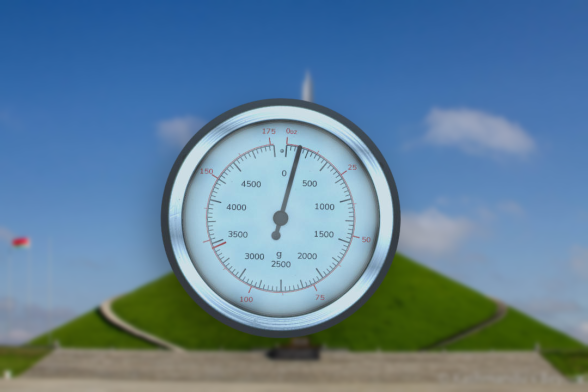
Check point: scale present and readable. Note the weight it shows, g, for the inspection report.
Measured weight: 150 g
